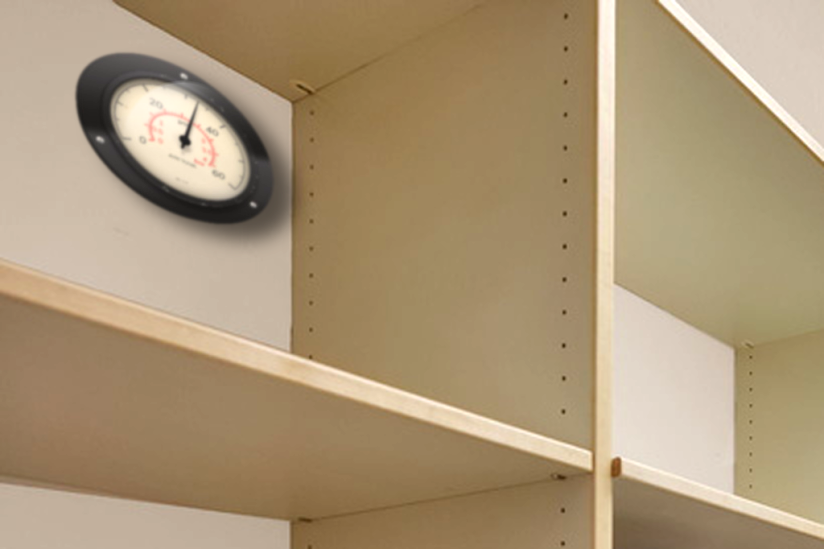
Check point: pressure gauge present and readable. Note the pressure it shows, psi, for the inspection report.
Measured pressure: 32.5 psi
